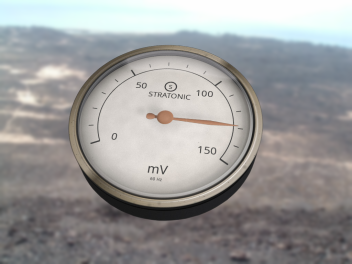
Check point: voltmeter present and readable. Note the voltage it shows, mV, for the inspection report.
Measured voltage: 130 mV
